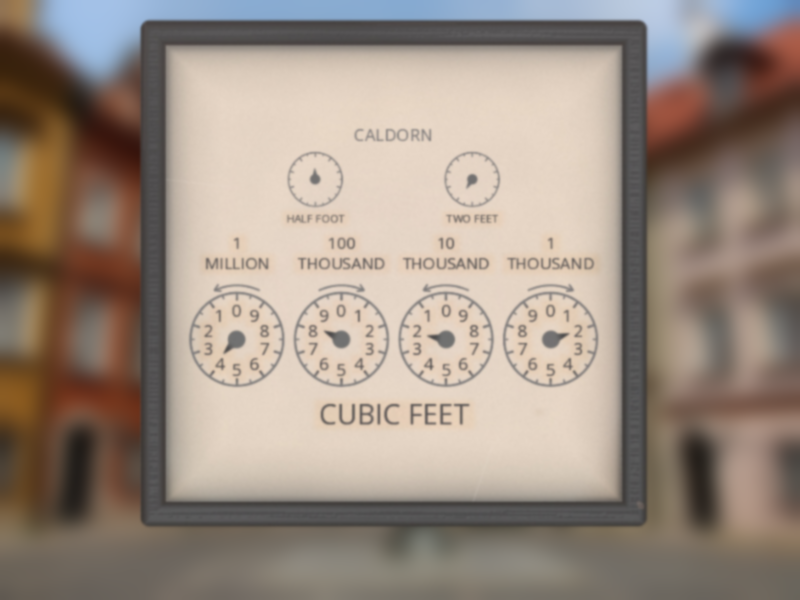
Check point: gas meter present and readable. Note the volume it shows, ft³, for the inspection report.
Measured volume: 382200 ft³
